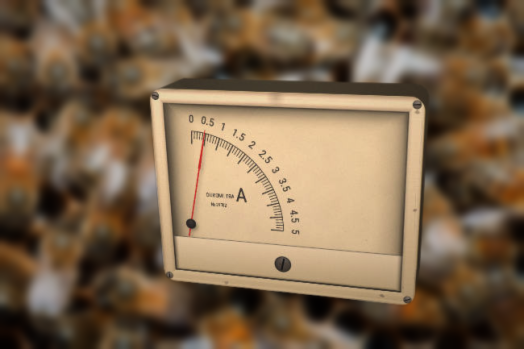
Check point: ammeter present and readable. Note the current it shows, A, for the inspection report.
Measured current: 0.5 A
